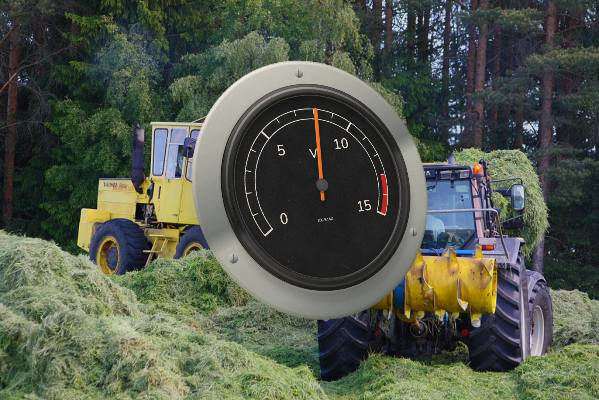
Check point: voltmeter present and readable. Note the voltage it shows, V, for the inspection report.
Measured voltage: 8 V
